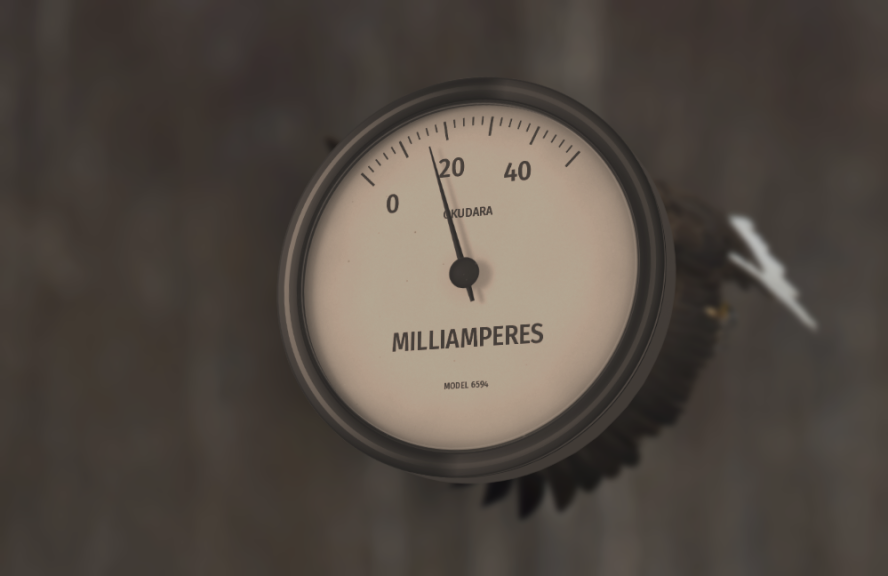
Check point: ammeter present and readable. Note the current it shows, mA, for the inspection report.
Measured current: 16 mA
